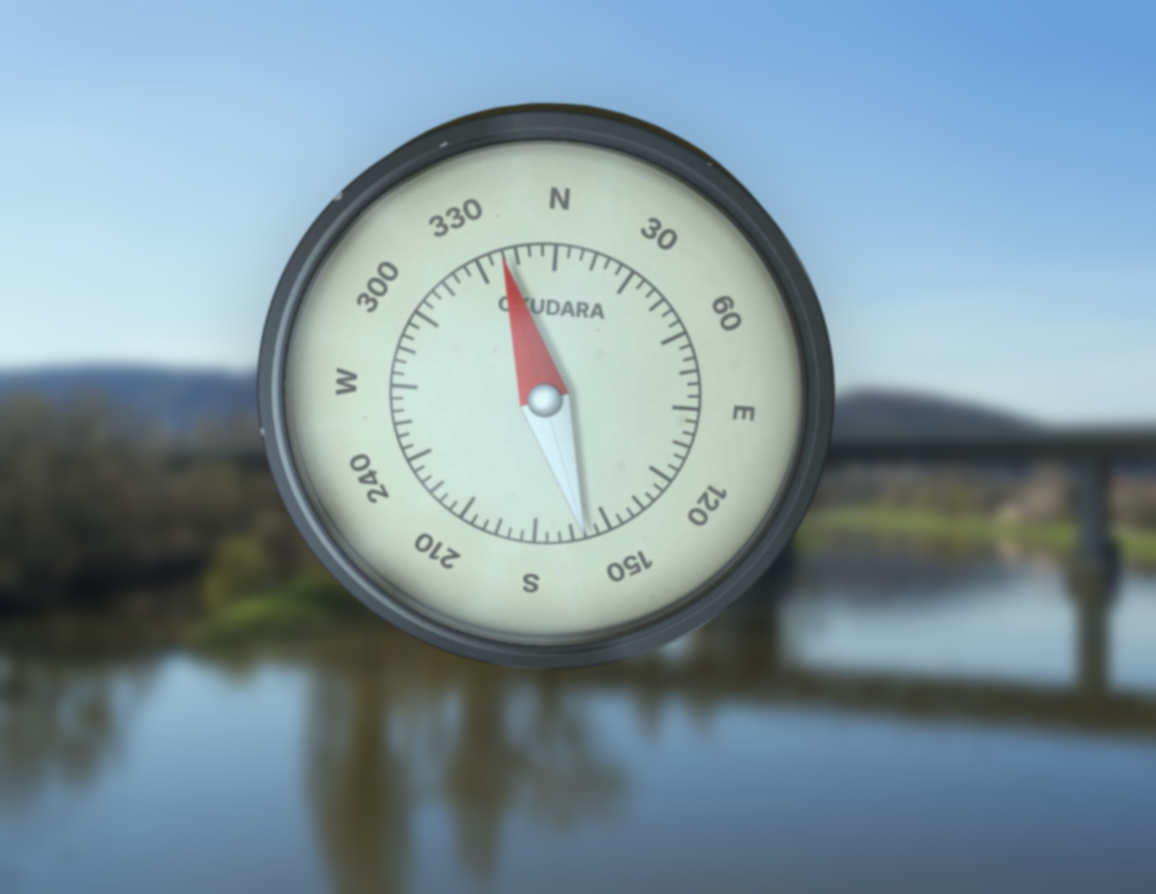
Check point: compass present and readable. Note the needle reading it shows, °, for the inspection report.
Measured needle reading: 340 °
